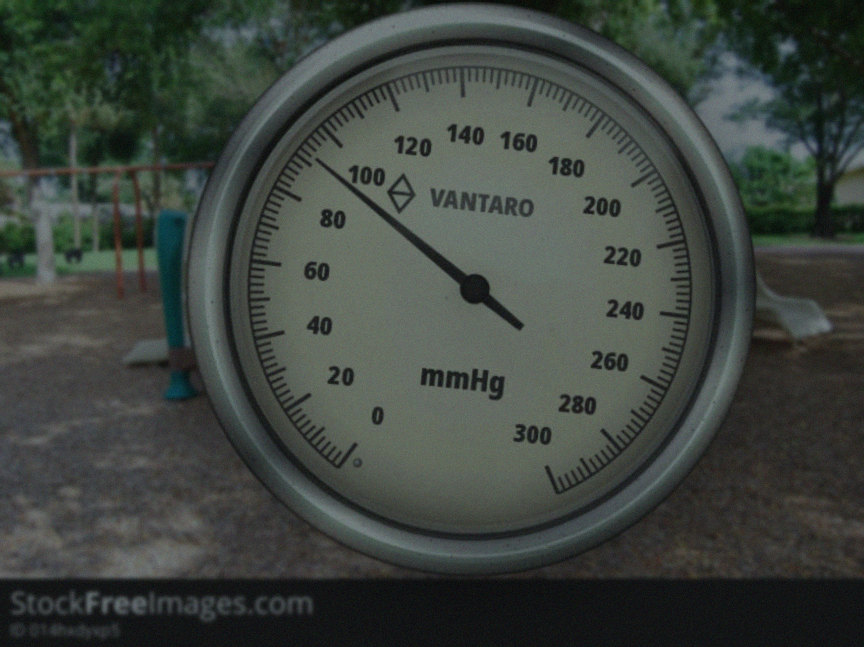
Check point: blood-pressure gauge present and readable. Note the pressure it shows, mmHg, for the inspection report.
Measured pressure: 92 mmHg
